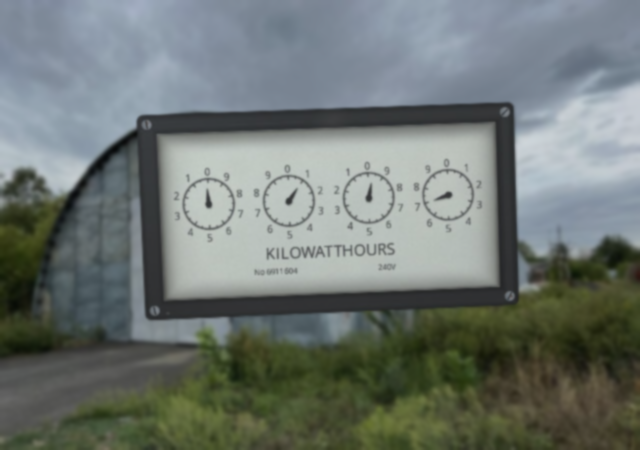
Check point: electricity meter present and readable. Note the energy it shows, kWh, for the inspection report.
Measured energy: 97 kWh
